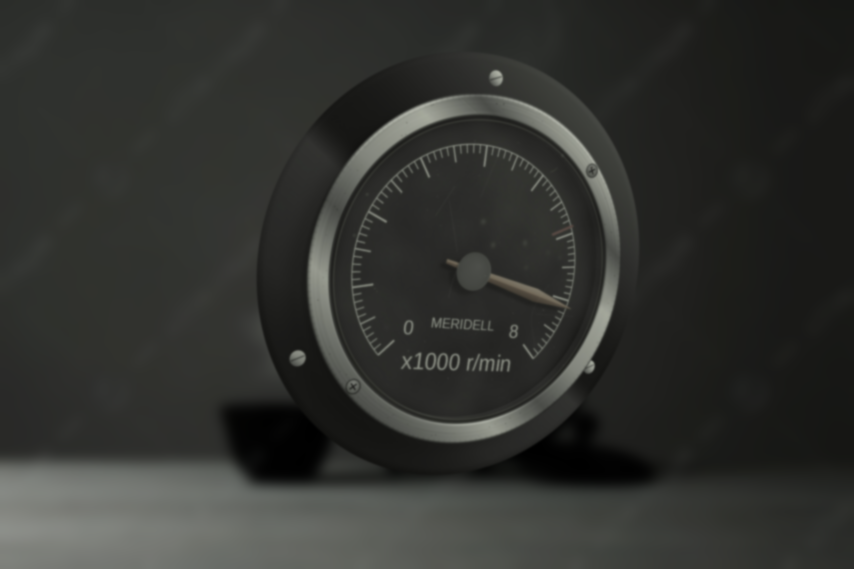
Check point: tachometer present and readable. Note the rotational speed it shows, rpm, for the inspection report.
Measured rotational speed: 7100 rpm
